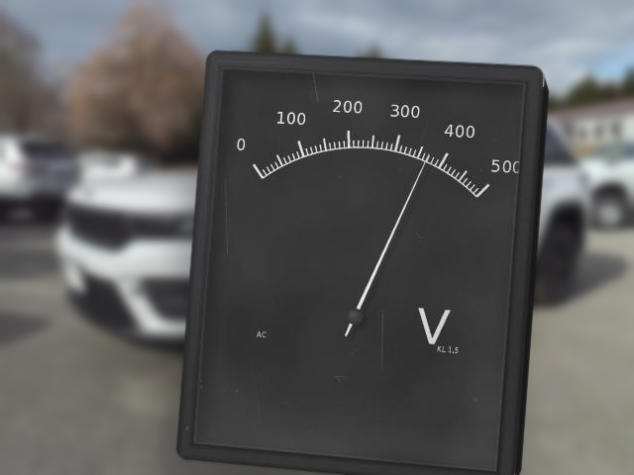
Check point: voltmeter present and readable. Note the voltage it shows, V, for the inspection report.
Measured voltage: 370 V
